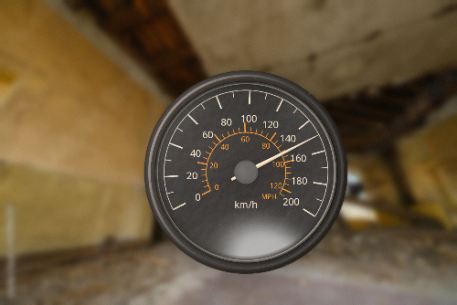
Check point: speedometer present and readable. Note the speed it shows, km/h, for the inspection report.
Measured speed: 150 km/h
